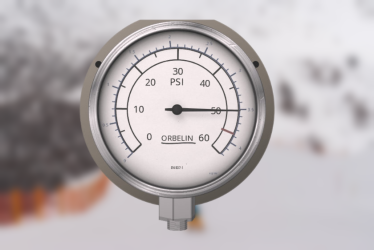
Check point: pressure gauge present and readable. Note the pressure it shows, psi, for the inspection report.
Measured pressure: 50 psi
